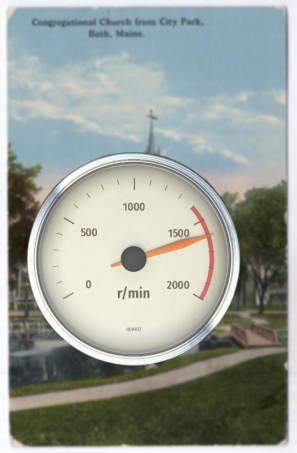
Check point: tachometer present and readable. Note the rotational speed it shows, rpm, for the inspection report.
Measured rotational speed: 1600 rpm
